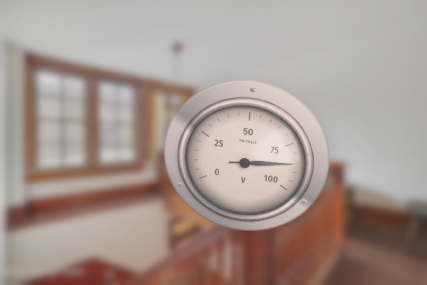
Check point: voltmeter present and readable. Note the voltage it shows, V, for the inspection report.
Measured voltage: 85 V
